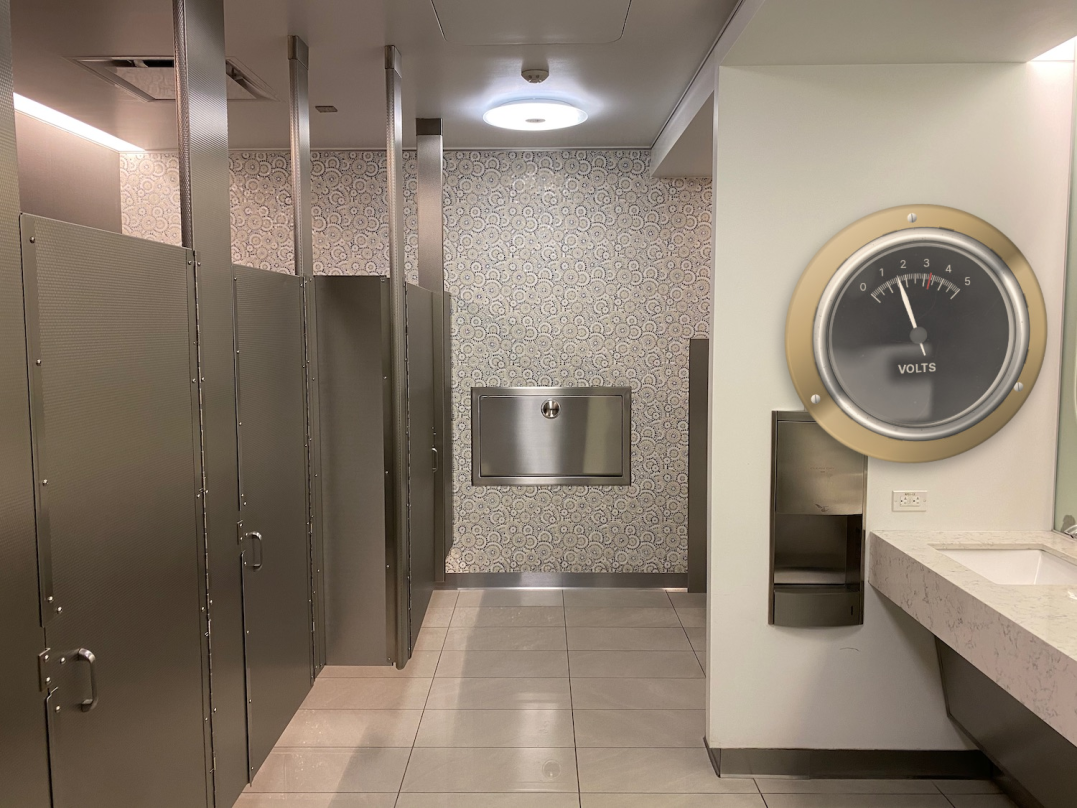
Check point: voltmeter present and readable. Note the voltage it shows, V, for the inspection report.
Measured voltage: 1.5 V
